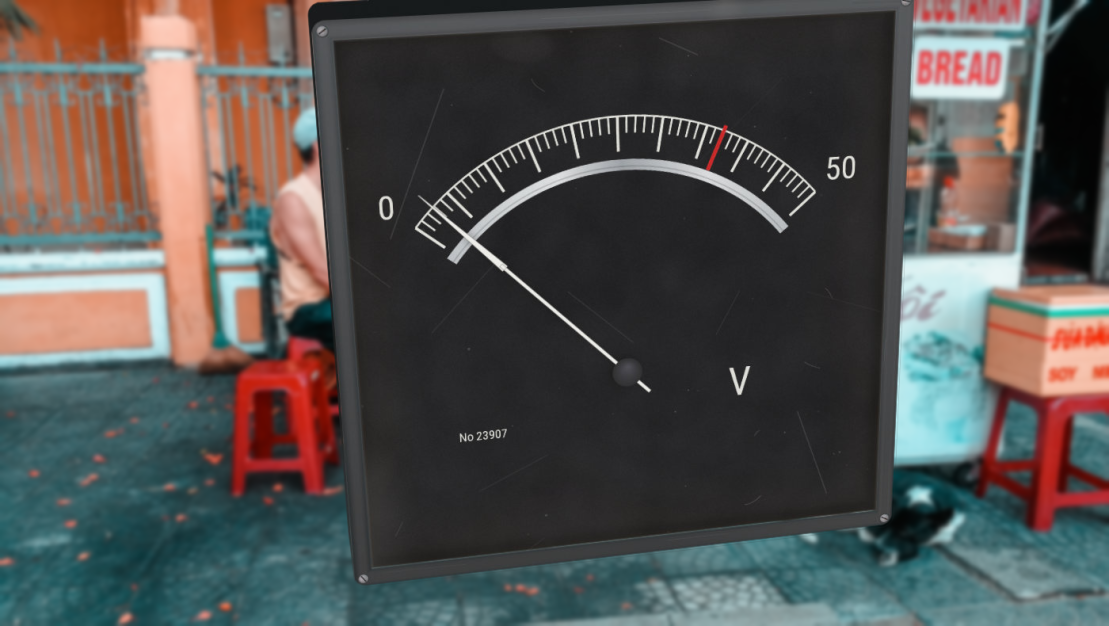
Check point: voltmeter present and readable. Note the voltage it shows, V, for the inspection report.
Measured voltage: 3 V
